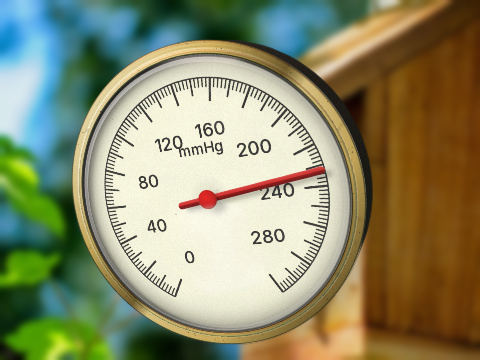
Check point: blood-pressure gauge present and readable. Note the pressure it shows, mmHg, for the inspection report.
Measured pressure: 232 mmHg
